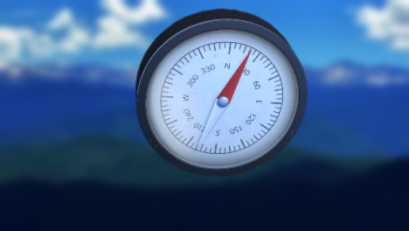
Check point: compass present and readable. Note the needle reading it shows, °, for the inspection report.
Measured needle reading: 20 °
